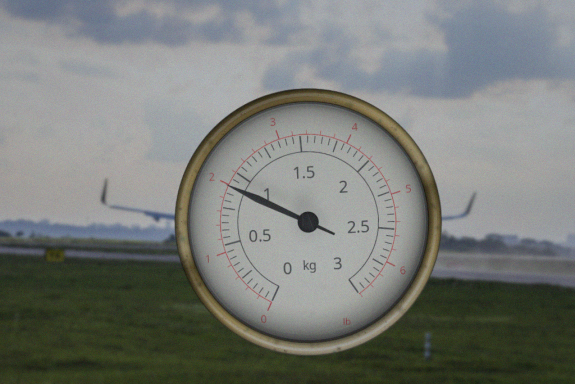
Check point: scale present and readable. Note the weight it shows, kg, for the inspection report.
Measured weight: 0.9 kg
